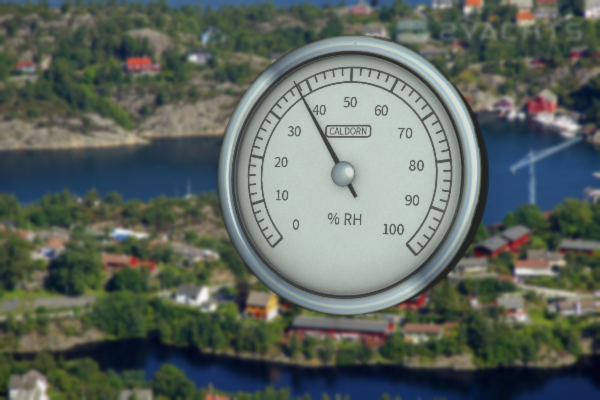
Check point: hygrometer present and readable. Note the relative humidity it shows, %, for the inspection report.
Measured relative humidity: 38 %
